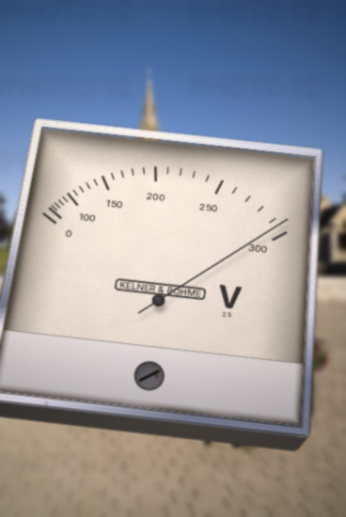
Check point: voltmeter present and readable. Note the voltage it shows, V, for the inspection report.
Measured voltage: 295 V
